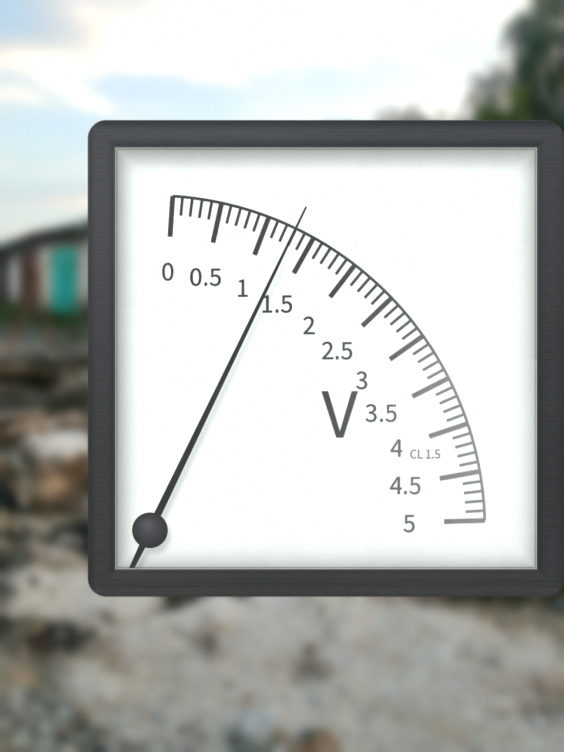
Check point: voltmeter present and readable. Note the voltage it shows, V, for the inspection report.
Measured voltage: 1.3 V
